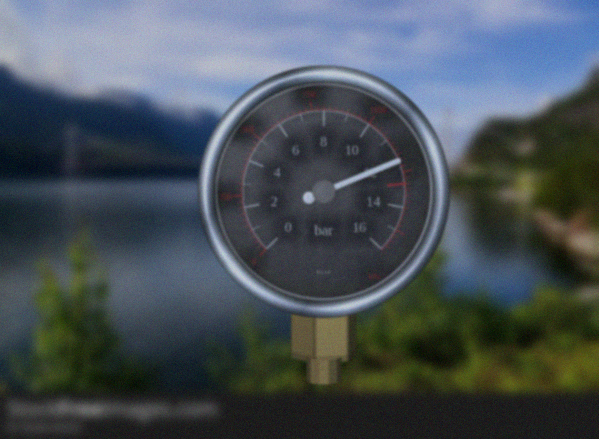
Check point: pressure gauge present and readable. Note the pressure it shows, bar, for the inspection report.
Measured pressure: 12 bar
